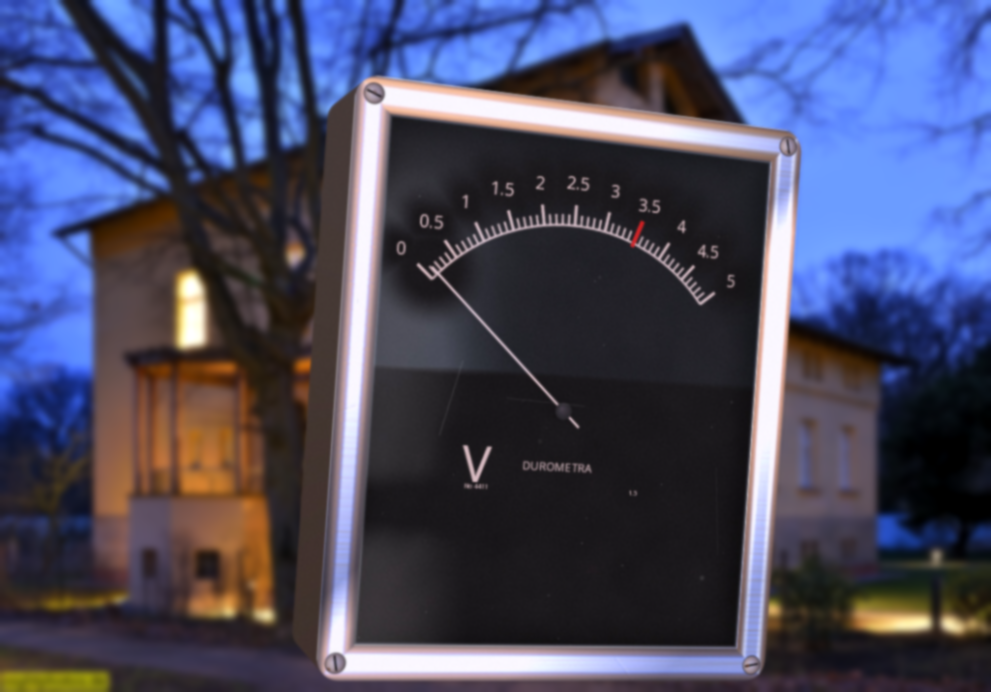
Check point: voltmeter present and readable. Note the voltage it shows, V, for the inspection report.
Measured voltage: 0.1 V
